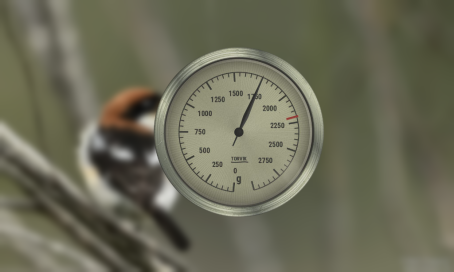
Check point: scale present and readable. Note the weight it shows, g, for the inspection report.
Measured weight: 1750 g
